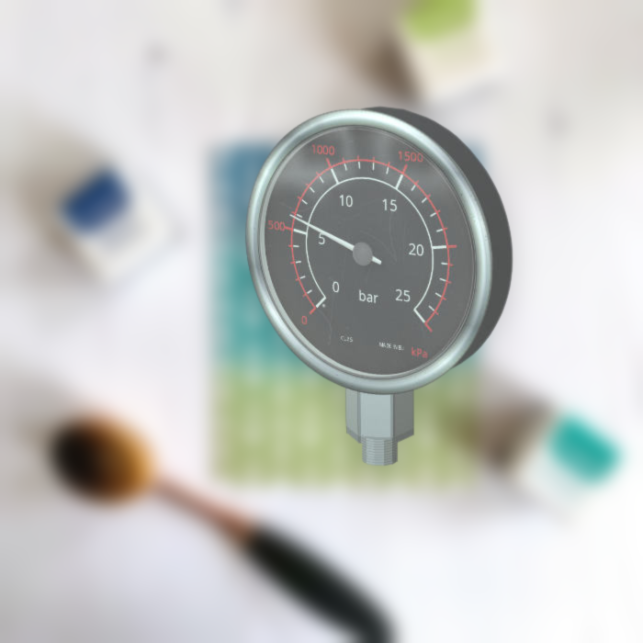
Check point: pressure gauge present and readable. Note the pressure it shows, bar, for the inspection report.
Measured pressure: 6 bar
